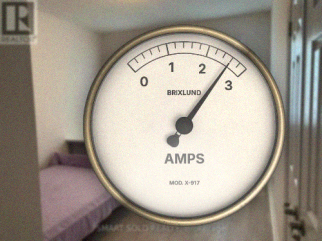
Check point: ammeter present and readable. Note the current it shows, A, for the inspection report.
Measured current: 2.6 A
